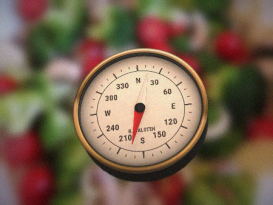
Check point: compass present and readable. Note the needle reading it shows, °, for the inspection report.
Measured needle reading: 195 °
